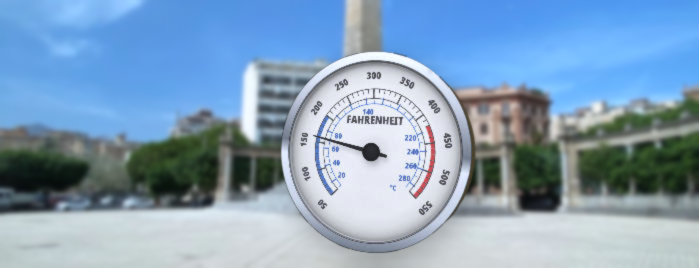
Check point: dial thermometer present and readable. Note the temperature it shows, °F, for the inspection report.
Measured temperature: 160 °F
